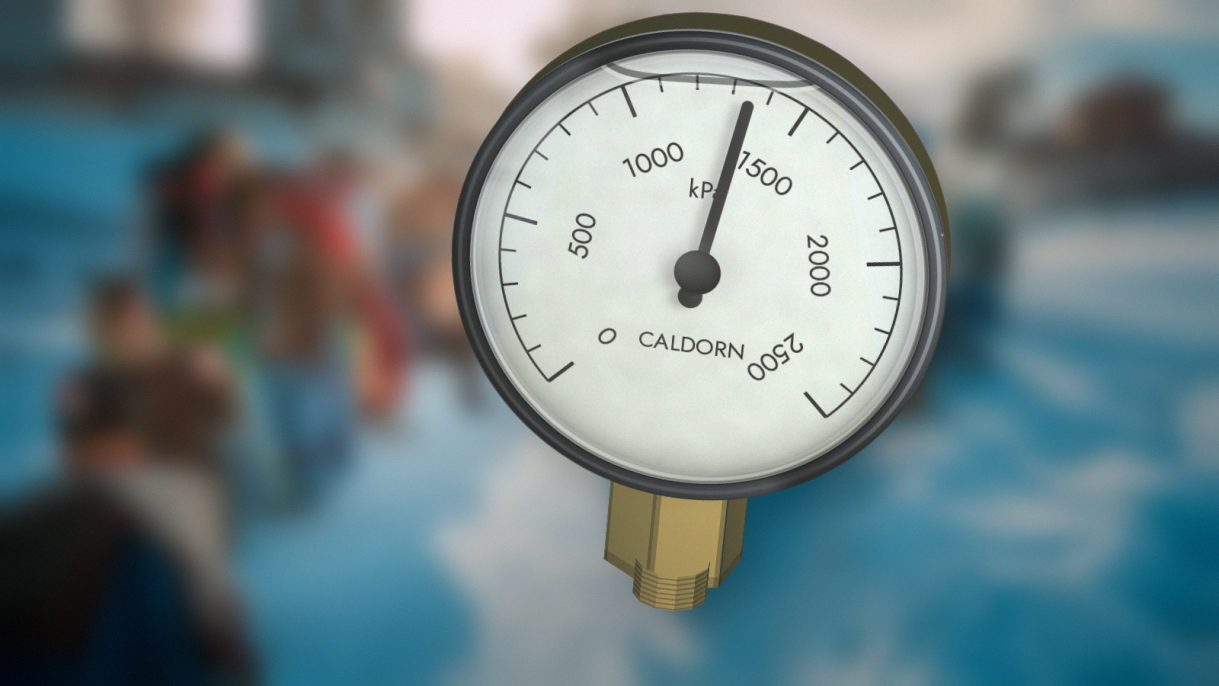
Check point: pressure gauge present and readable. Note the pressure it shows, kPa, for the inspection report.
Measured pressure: 1350 kPa
